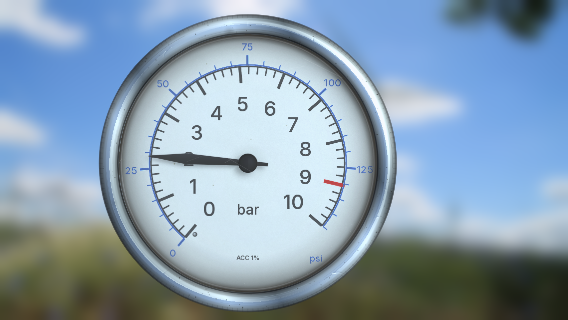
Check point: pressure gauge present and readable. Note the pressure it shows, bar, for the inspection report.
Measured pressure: 2 bar
